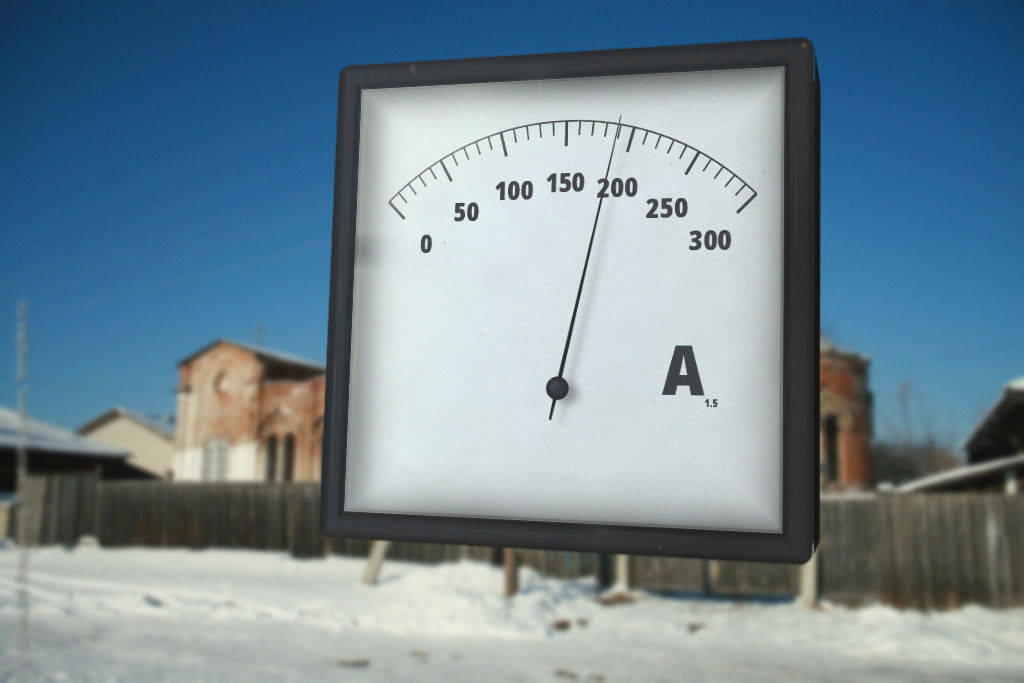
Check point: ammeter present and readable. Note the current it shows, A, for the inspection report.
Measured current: 190 A
